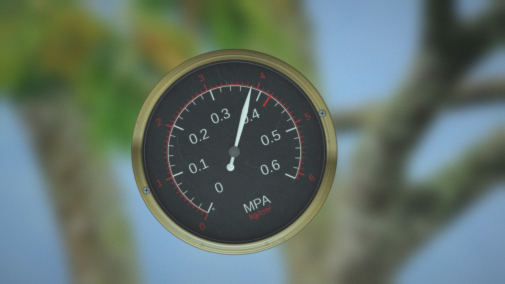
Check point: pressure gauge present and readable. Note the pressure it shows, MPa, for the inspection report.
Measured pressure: 0.38 MPa
